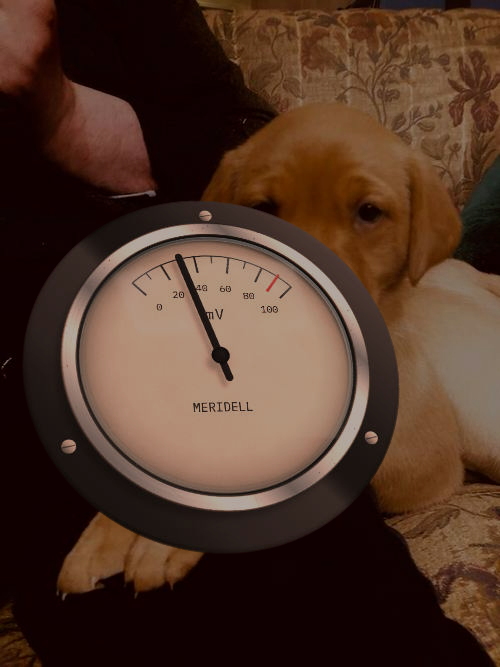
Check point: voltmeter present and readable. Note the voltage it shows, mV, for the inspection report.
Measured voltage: 30 mV
